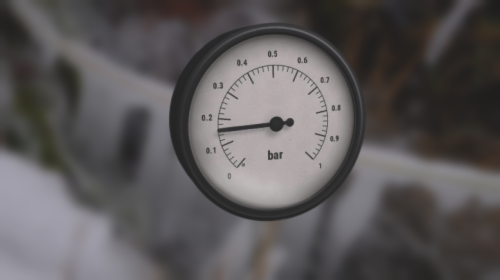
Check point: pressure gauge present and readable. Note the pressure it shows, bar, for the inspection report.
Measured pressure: 0.16 bar
